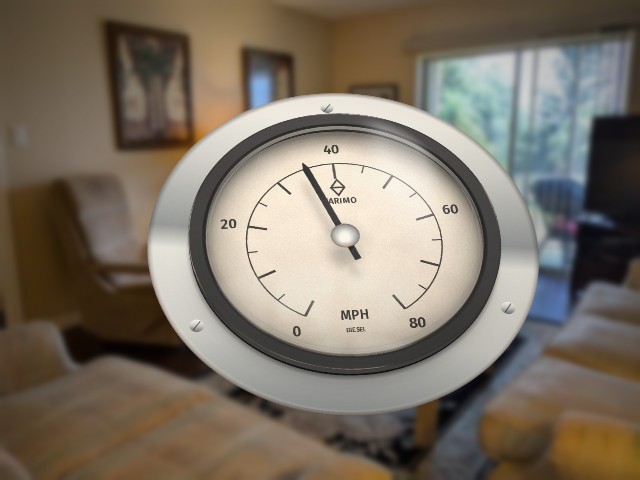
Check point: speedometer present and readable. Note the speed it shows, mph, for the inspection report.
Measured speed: 35 mph
